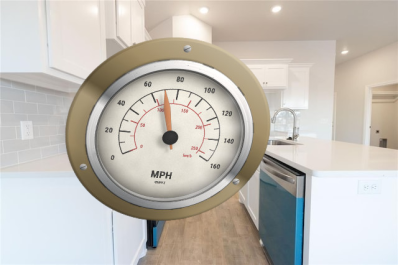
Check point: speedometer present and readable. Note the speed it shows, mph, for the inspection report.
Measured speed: 70 mph
